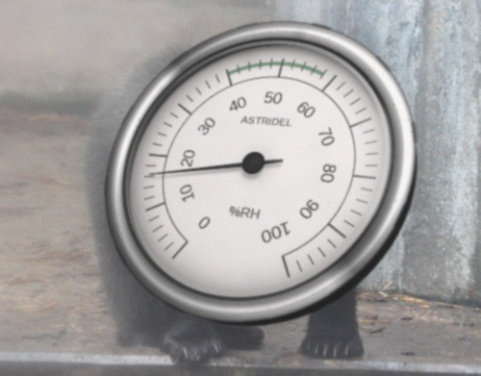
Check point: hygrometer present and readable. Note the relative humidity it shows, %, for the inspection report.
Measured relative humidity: 16 %
